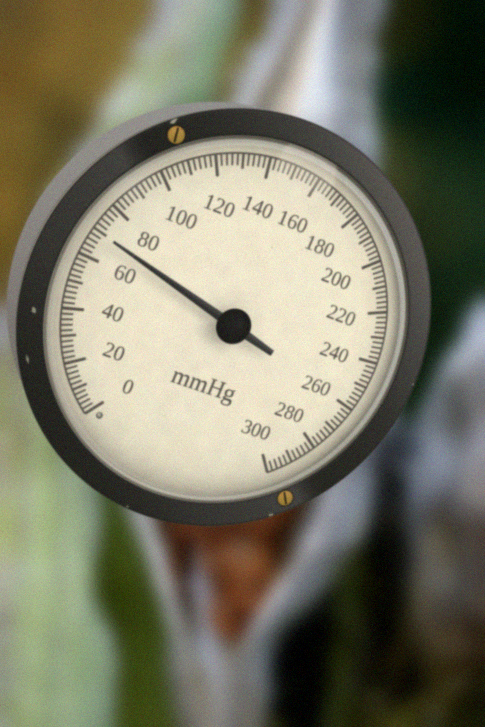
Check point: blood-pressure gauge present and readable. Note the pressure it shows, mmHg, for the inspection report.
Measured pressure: 70 mmHg
